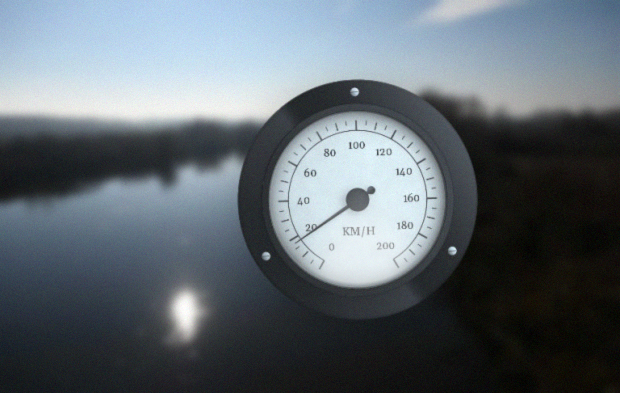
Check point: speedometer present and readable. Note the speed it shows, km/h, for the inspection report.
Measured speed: 17.5 km/h
